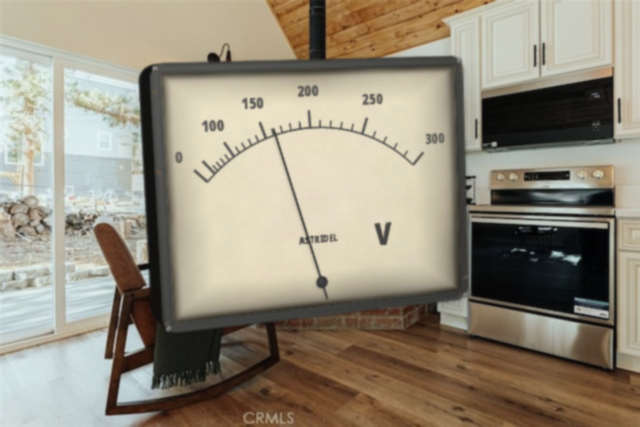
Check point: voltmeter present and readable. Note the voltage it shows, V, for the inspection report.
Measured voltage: 160 V
